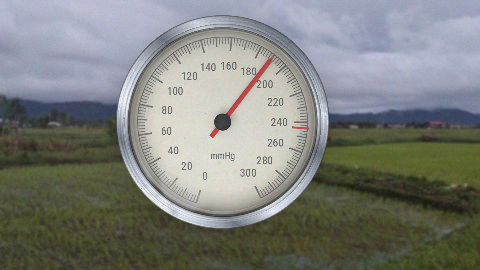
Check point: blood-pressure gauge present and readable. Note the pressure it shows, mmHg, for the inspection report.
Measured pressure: 190 mmHg
